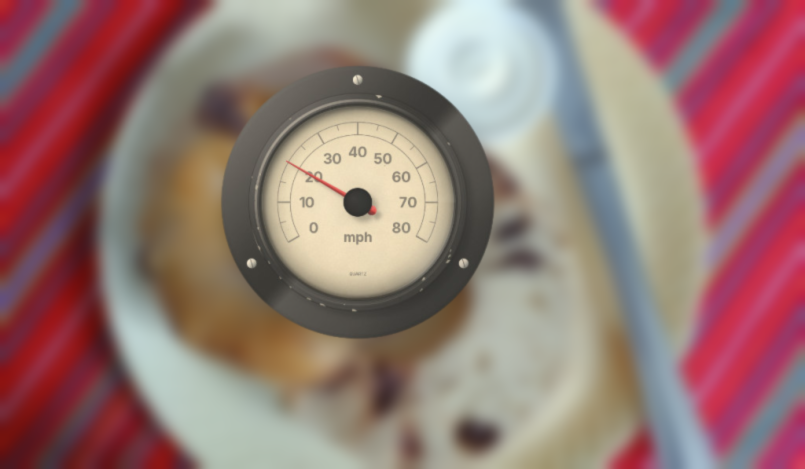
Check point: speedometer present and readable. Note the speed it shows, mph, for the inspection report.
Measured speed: 20 mph
